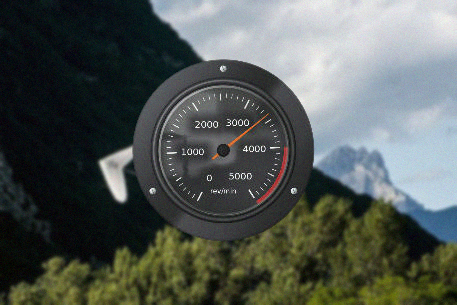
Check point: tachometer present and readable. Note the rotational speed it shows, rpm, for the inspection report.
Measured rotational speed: 3400 rpm
